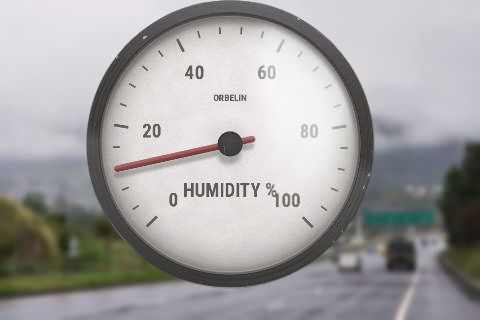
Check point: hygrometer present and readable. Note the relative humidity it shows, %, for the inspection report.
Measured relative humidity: 12 %
